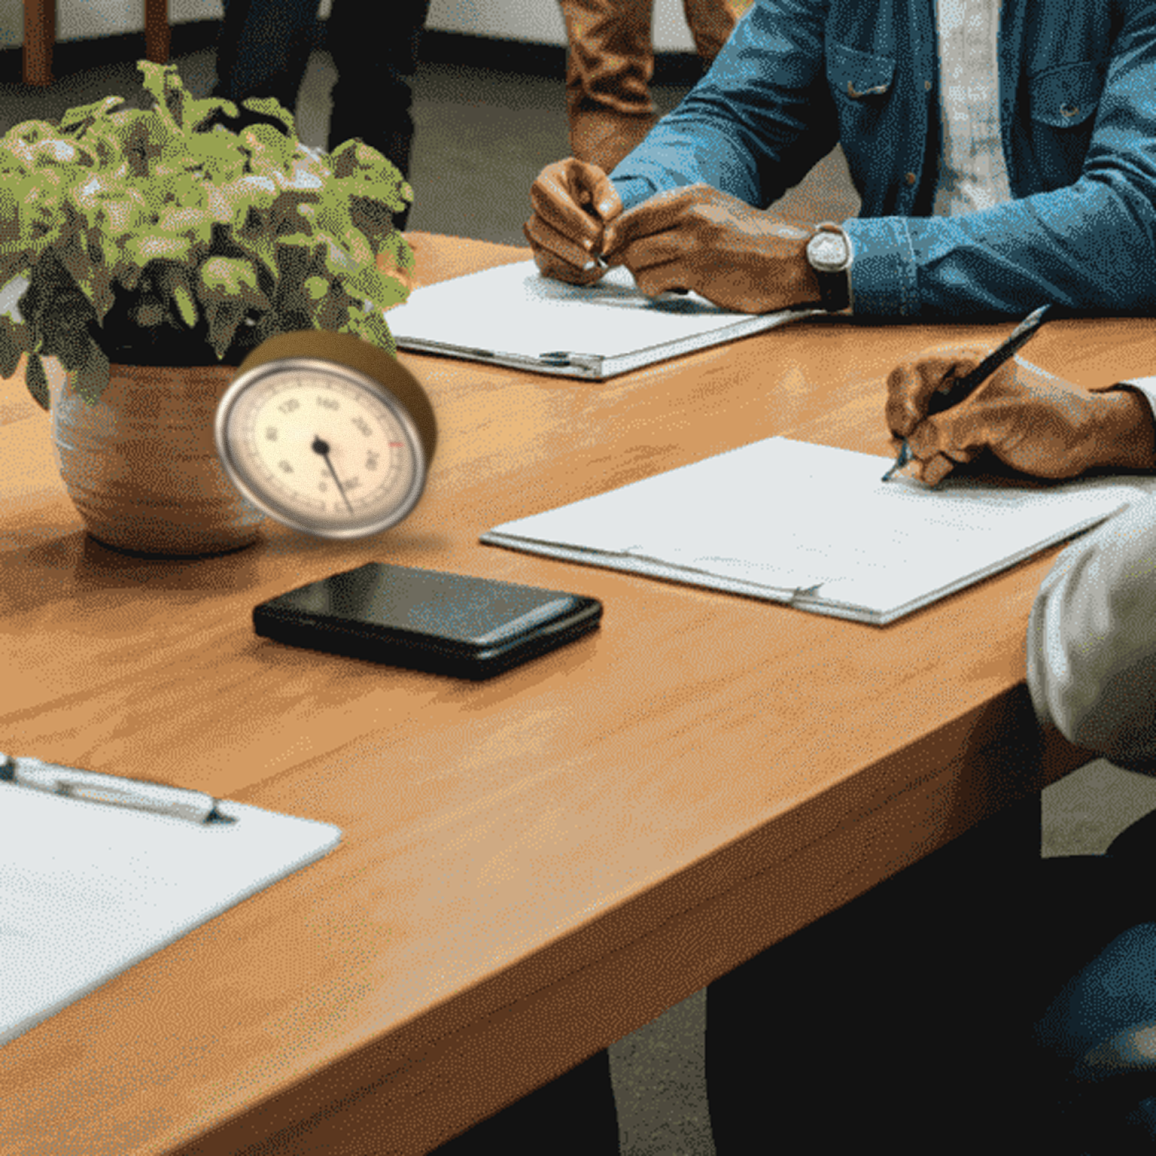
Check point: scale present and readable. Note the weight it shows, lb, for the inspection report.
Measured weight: 290 lb
